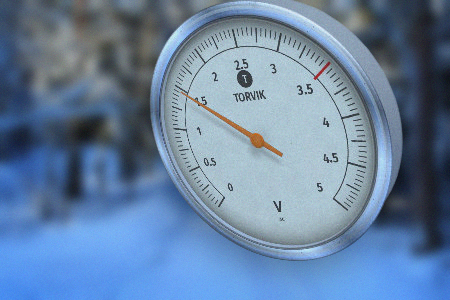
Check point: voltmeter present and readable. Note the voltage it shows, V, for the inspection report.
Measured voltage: 1.5 V
